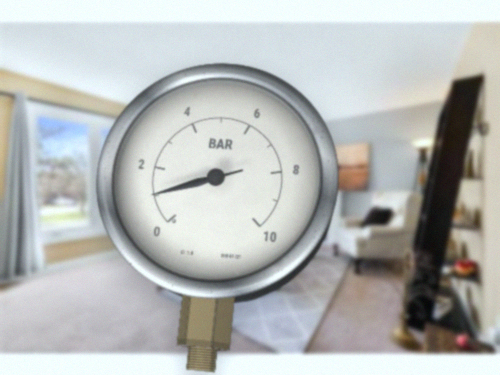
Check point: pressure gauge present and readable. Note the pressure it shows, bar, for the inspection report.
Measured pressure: 1 bar
